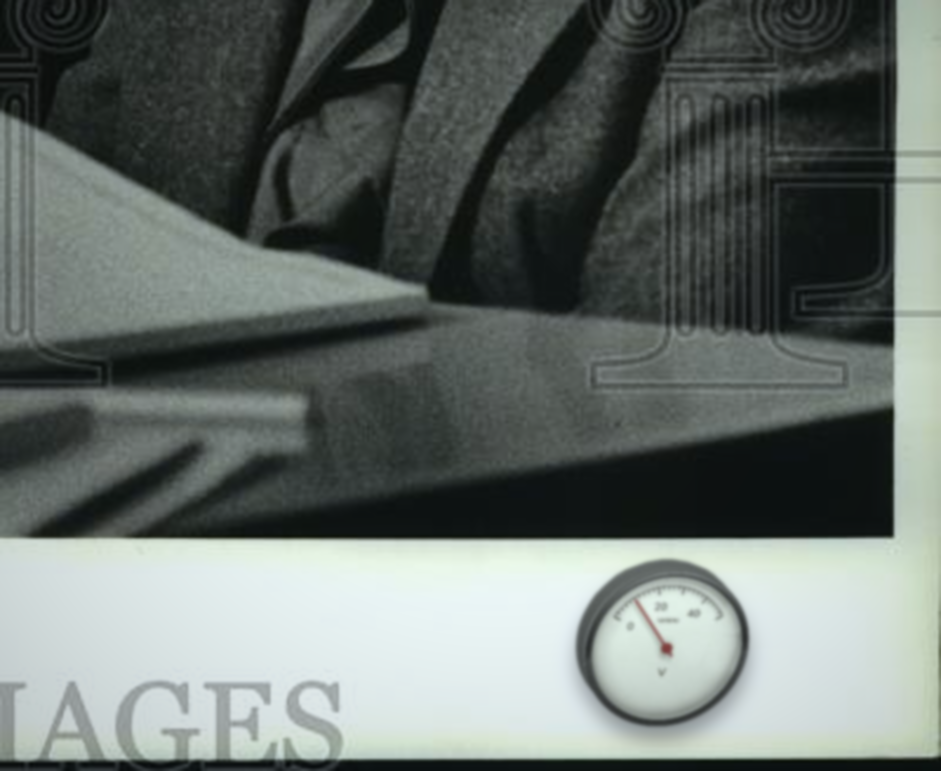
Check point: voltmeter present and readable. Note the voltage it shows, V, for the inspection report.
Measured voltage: 10 V
